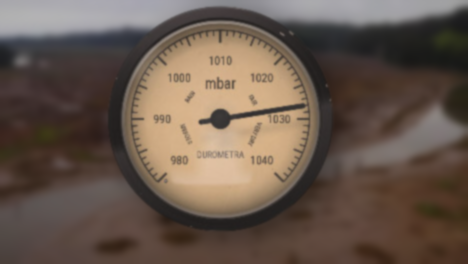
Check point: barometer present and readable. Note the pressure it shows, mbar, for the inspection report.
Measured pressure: 1028 mbar
